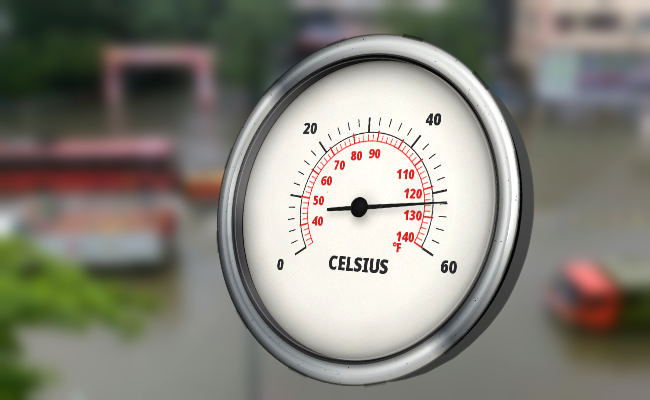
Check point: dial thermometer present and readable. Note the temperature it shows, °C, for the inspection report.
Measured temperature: 52 °C
